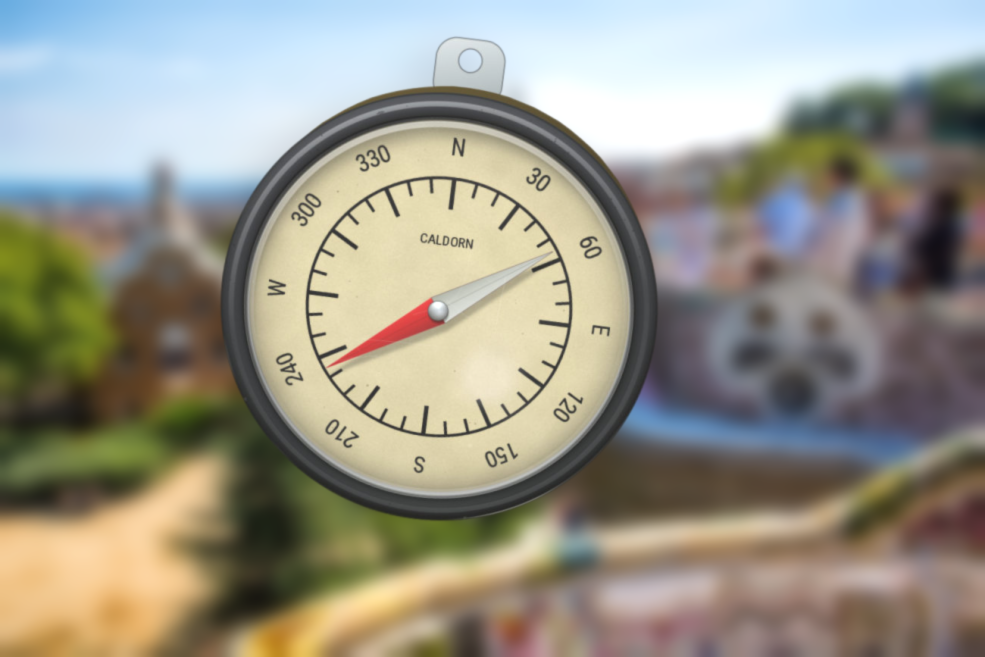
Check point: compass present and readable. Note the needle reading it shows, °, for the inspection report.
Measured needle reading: 235 °
